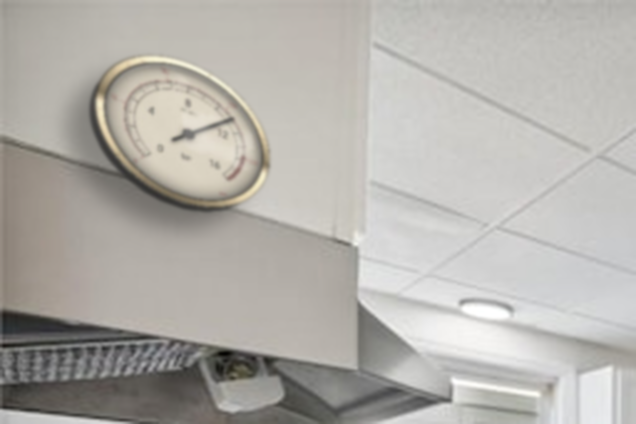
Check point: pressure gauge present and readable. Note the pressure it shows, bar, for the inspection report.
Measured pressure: 11 bar
